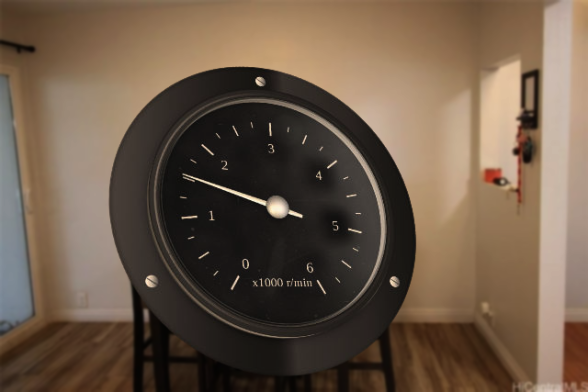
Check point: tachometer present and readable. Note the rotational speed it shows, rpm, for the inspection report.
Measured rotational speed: 1500 rpm
